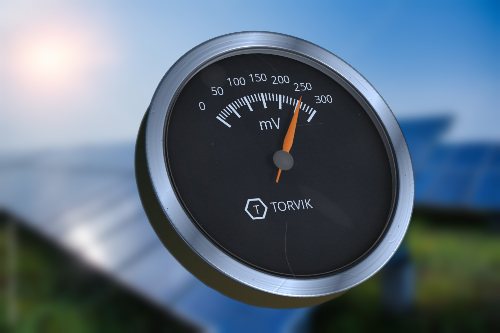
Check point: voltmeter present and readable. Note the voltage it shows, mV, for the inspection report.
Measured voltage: 250 mV
